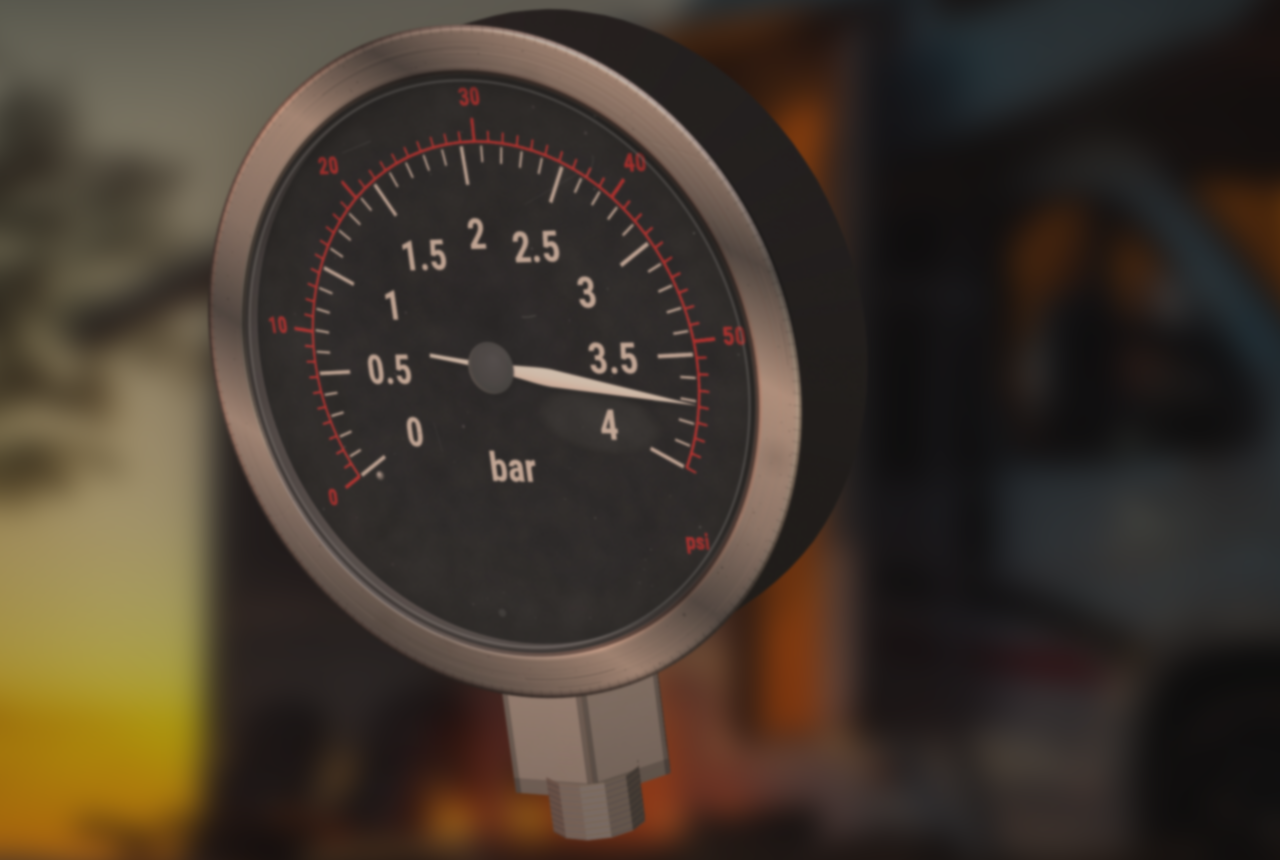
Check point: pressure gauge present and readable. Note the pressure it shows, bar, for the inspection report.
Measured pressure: 3.7 bar
